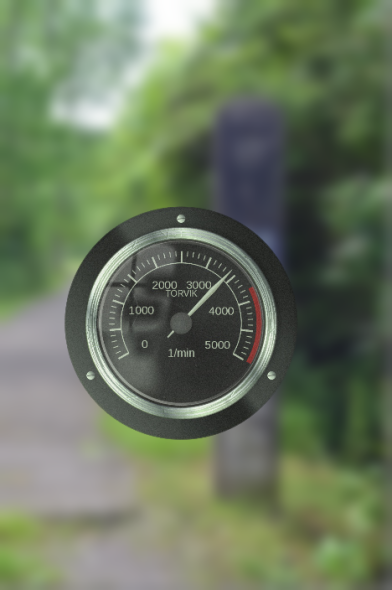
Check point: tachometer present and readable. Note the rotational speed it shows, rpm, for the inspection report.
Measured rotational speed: 3400 rpm
